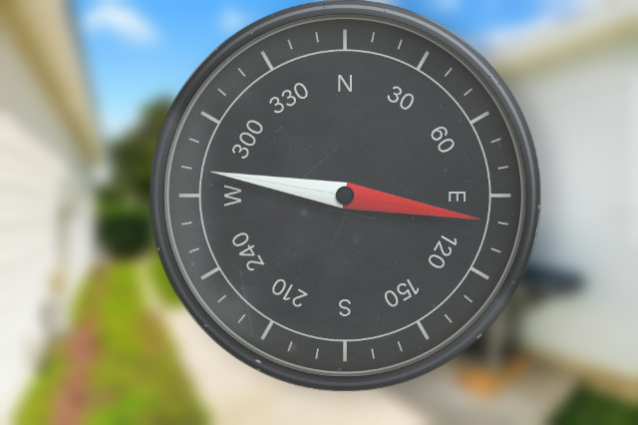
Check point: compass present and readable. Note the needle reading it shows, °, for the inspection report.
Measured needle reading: 100 °
